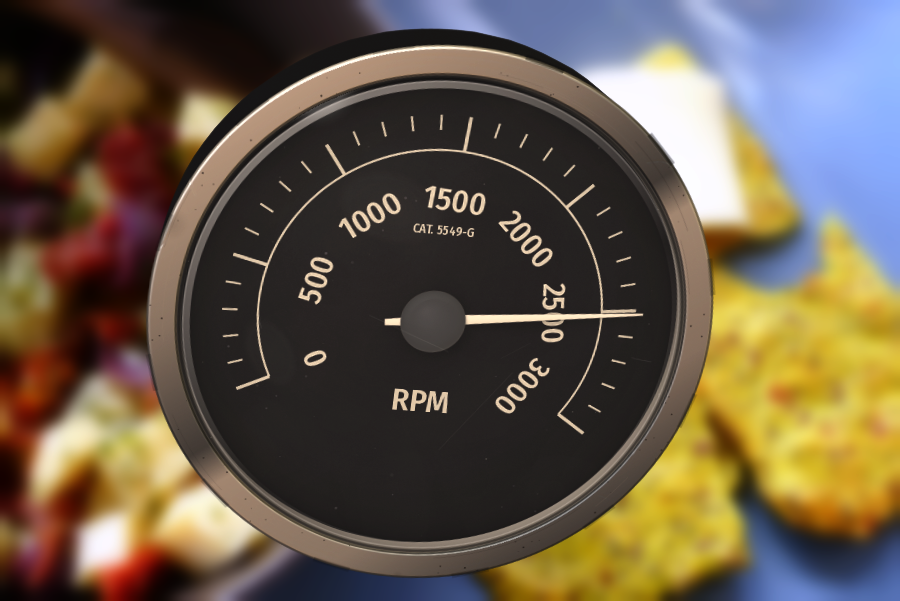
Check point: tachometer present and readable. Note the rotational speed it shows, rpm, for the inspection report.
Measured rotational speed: 2500 rpm
